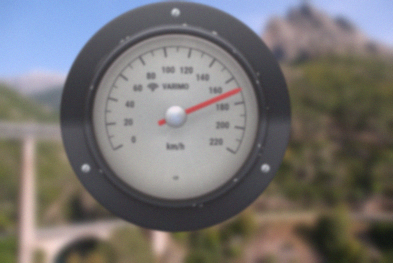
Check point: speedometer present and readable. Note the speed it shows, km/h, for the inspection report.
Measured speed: 170 km/h
